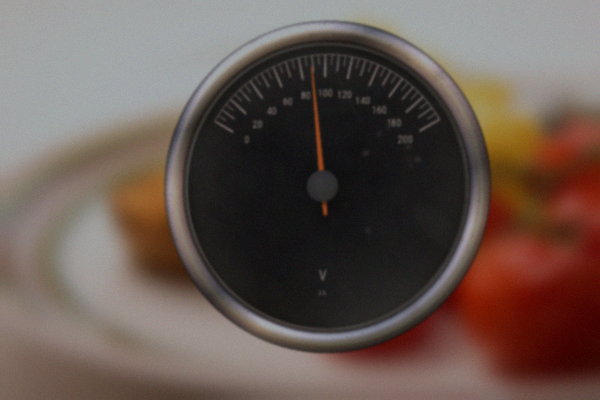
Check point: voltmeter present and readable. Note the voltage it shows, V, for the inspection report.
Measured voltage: 90 V
